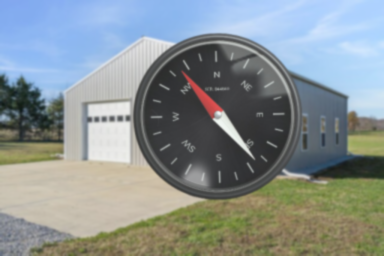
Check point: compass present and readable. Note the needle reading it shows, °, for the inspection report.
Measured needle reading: 322.5 °
